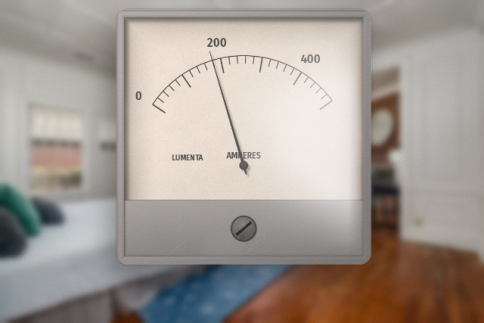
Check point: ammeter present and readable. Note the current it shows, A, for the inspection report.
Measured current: 180 A
